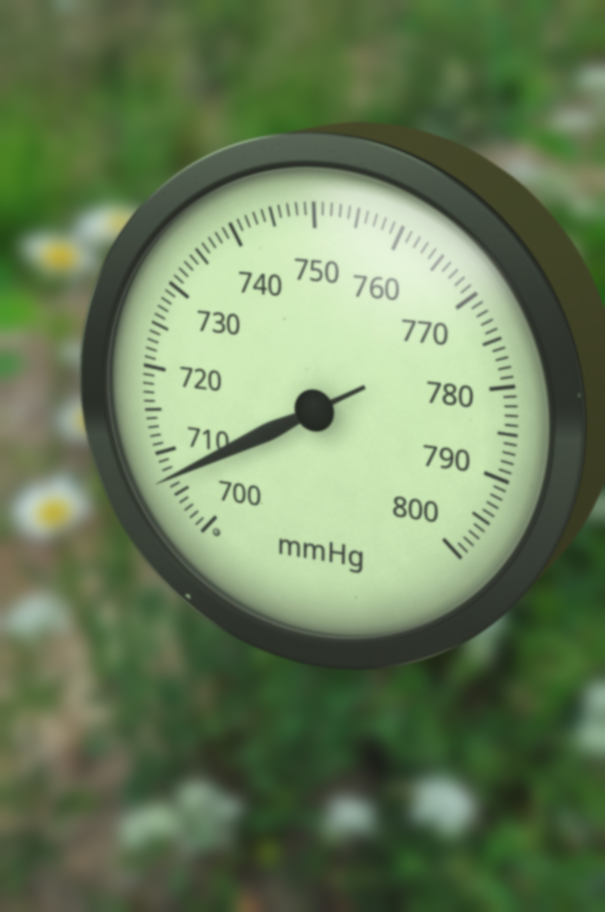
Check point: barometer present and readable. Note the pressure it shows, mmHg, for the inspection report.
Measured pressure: 707 mmHg
